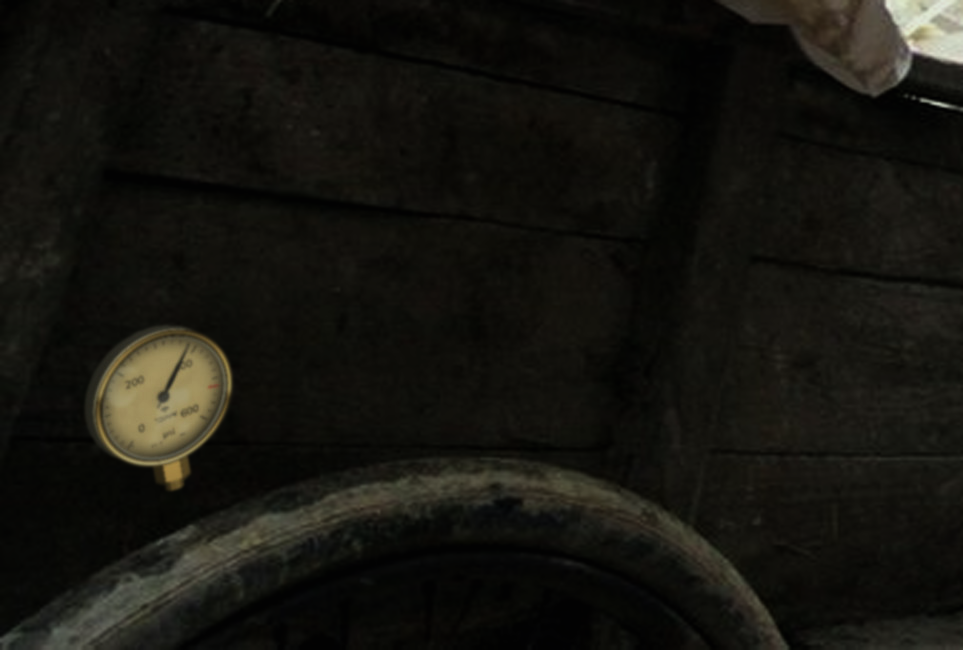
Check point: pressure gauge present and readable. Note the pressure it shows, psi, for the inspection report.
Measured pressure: 380 psi
